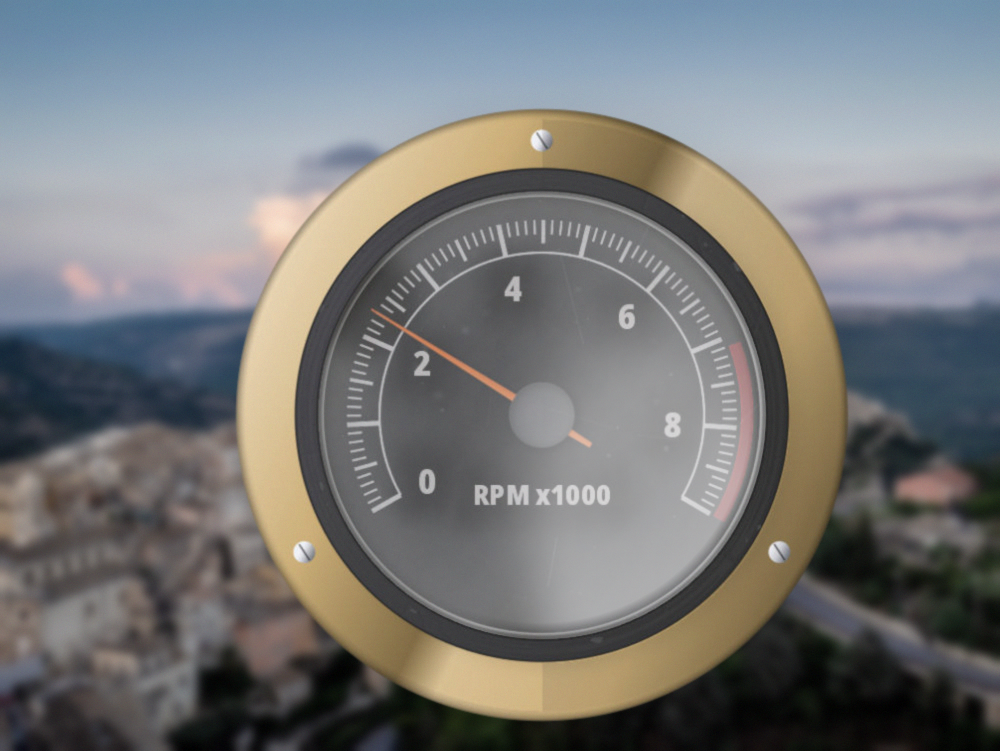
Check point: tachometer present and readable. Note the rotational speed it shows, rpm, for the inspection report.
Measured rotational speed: 2300 rpm
